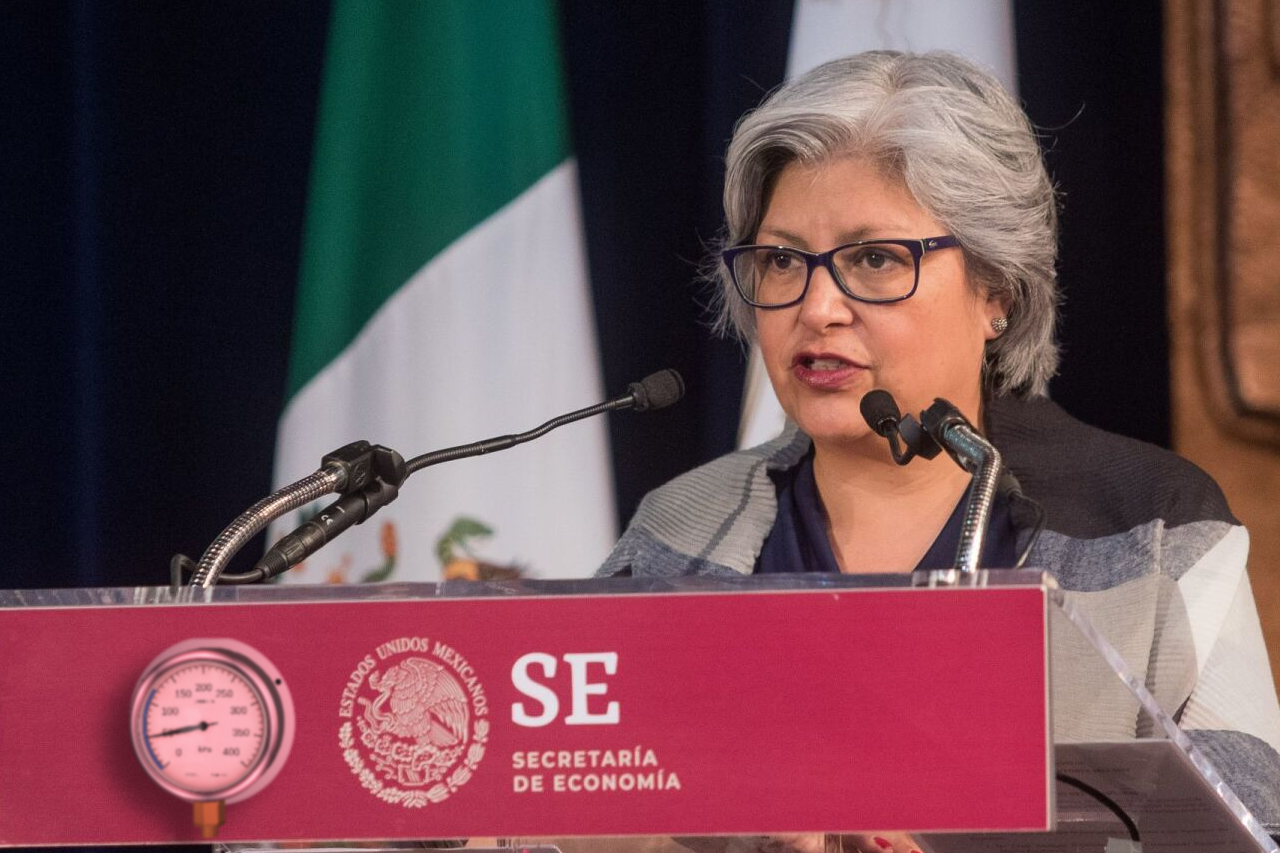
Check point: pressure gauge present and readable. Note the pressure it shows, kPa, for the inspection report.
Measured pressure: 50 kPa
